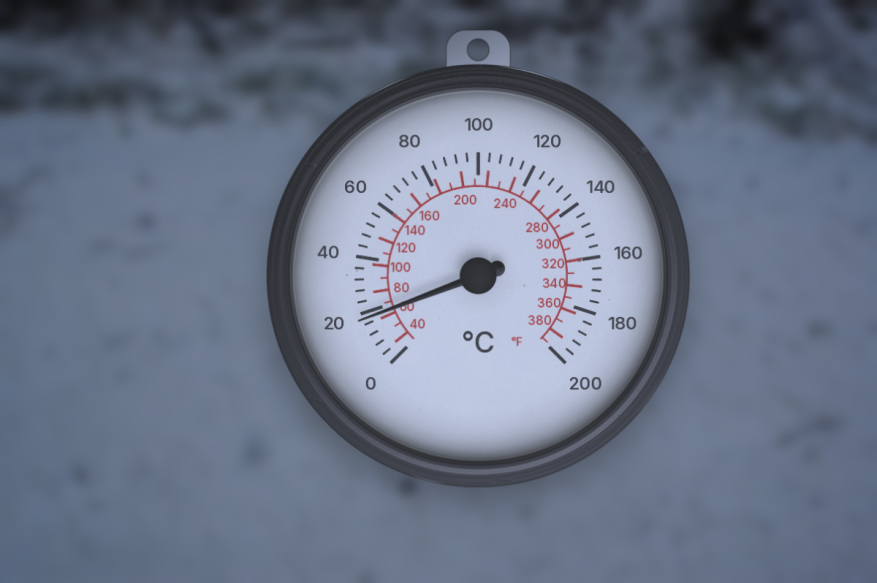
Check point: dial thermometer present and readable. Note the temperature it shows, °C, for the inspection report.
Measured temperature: 18 °C
